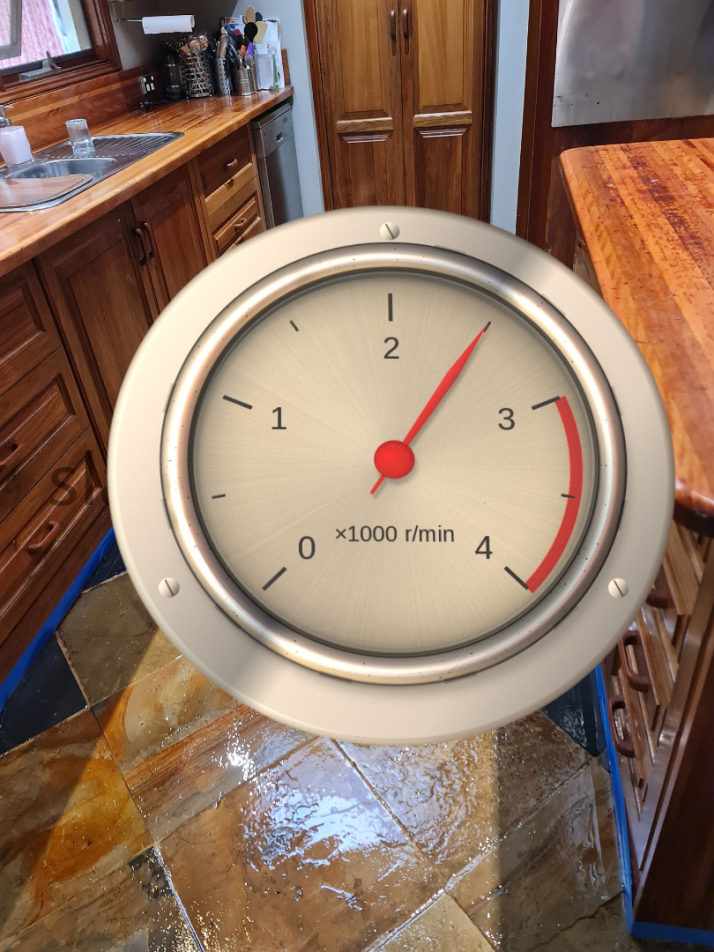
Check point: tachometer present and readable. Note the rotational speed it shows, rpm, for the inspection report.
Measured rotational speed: 2500 rpm
